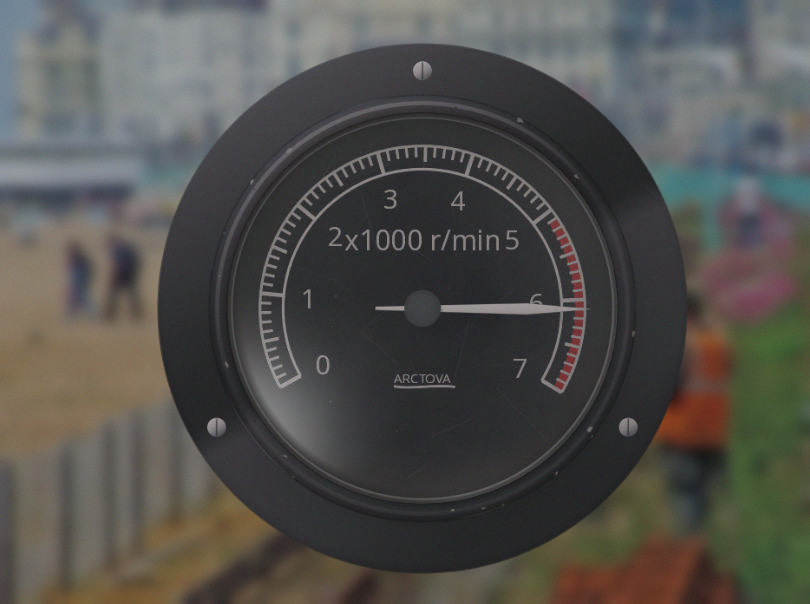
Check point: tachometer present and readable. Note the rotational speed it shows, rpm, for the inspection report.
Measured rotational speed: 6100 rpm
